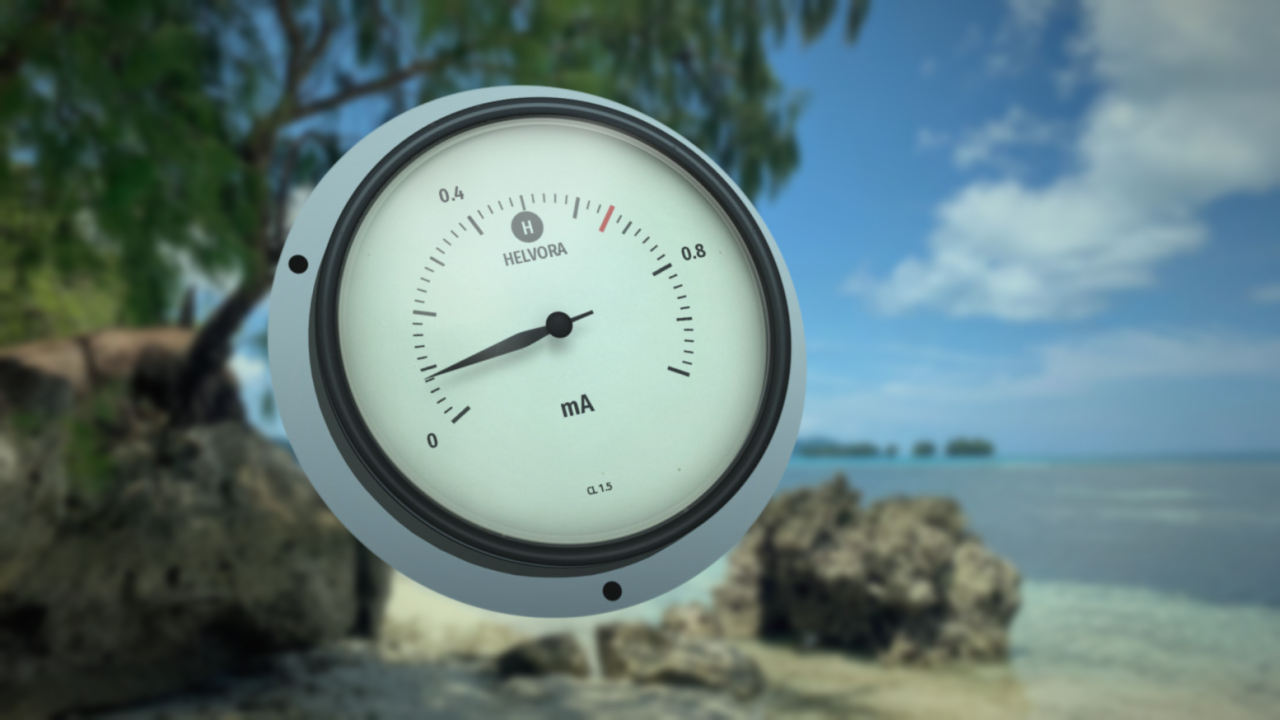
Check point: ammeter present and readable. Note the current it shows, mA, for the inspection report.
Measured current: 0.08 mA
